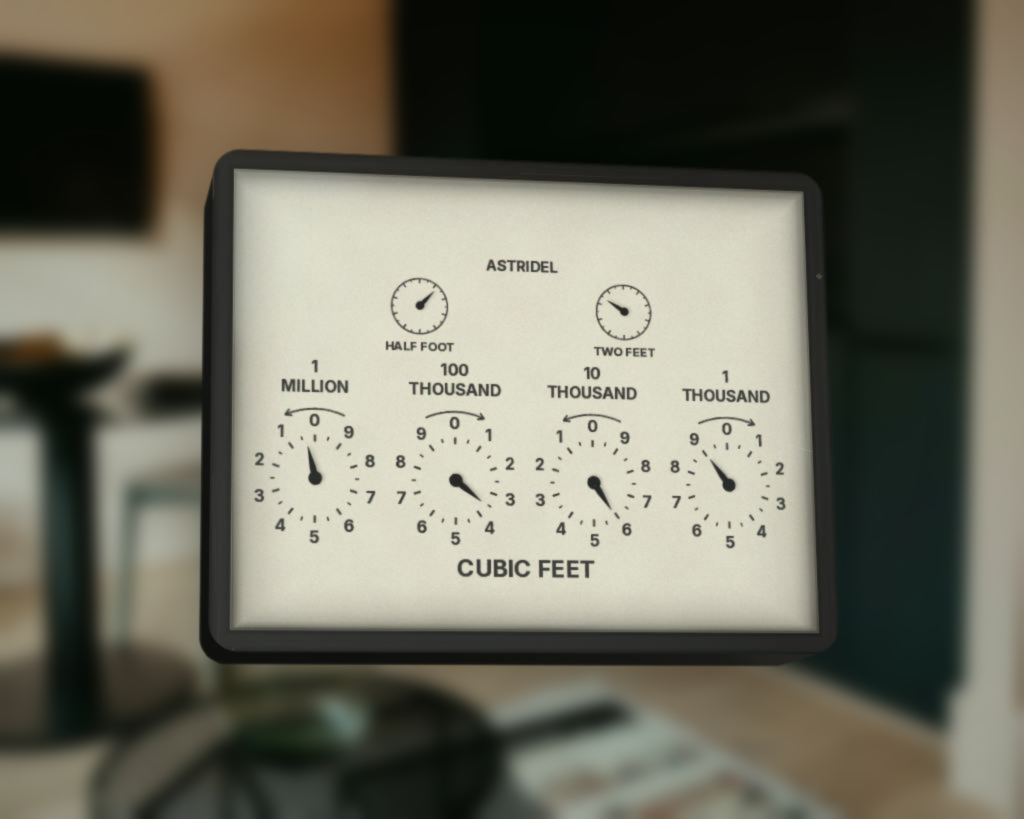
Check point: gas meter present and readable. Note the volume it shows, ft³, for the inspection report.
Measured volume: 35900 ft³
